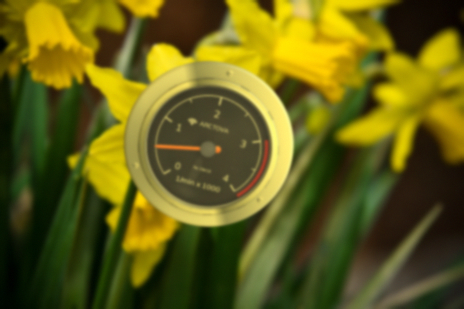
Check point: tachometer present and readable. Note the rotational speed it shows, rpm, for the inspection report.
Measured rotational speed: 500 rpm
